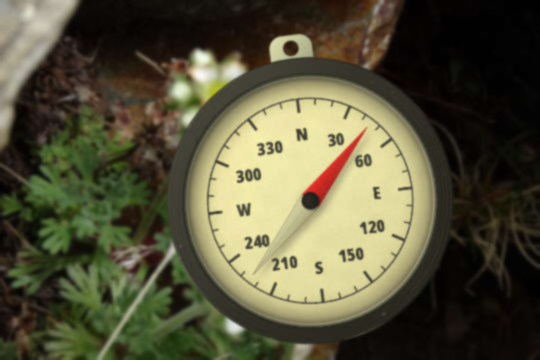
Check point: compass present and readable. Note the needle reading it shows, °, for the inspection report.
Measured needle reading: 45 °
